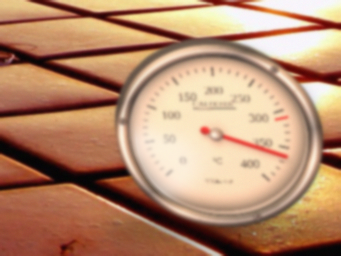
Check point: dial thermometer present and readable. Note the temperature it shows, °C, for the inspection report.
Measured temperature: 360 °C
